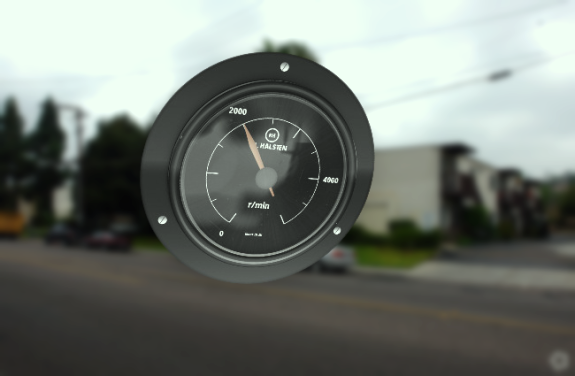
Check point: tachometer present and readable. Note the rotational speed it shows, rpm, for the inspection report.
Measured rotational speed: 2000 rpm
